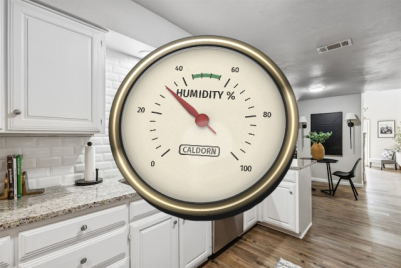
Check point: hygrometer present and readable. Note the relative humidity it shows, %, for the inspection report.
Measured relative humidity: 32 %
